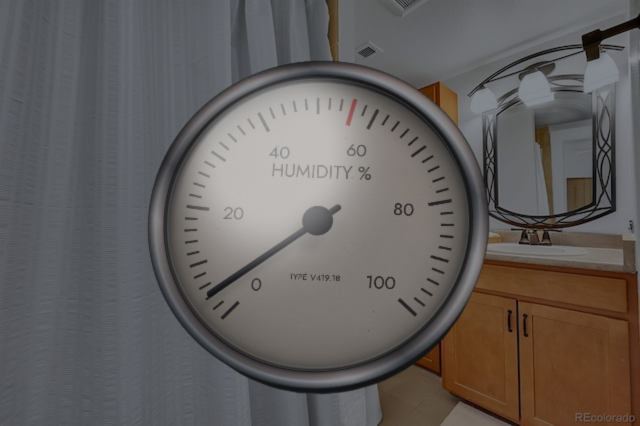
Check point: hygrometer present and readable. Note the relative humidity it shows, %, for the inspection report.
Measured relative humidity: 4 %
